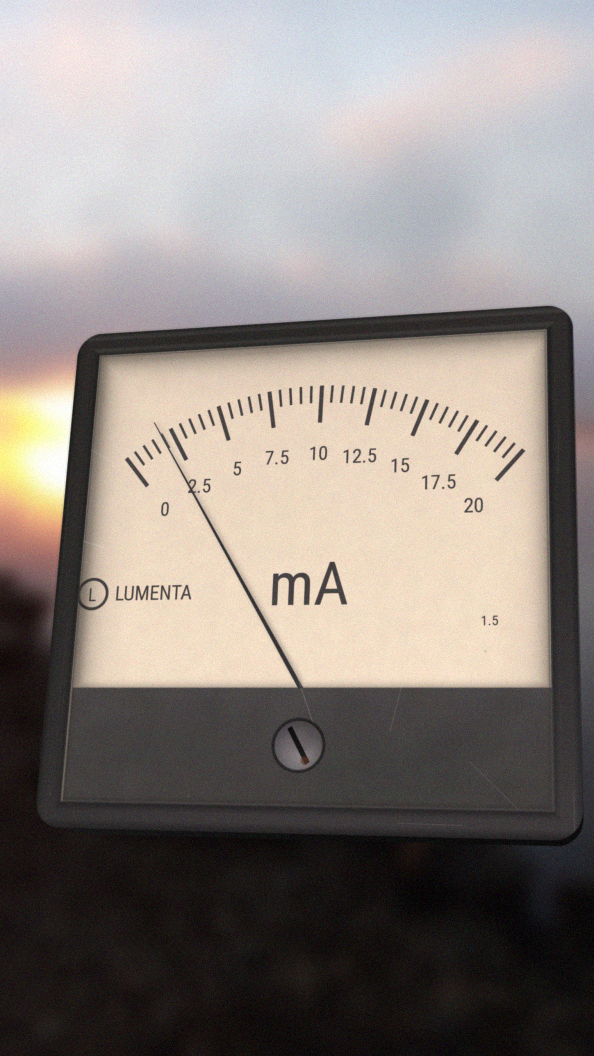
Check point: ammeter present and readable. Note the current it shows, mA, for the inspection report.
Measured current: 2 mA
